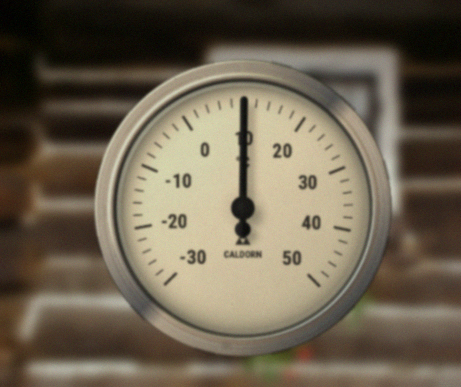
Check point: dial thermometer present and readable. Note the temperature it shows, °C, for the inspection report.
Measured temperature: 10 °C
